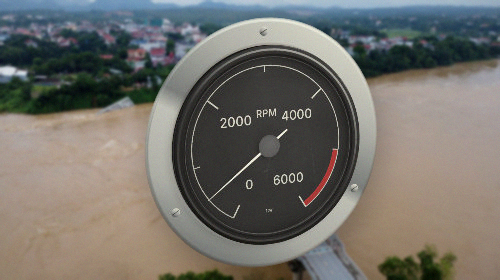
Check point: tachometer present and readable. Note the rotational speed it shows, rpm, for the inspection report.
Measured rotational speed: 500 rpm
